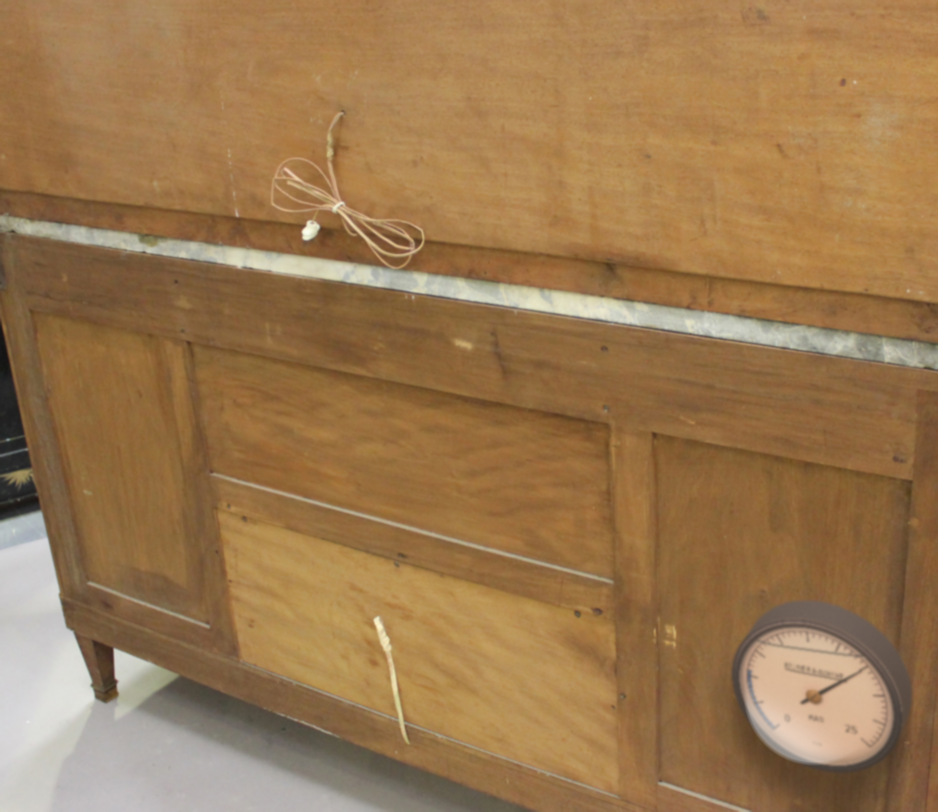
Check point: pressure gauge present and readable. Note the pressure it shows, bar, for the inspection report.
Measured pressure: 17.5 bar
